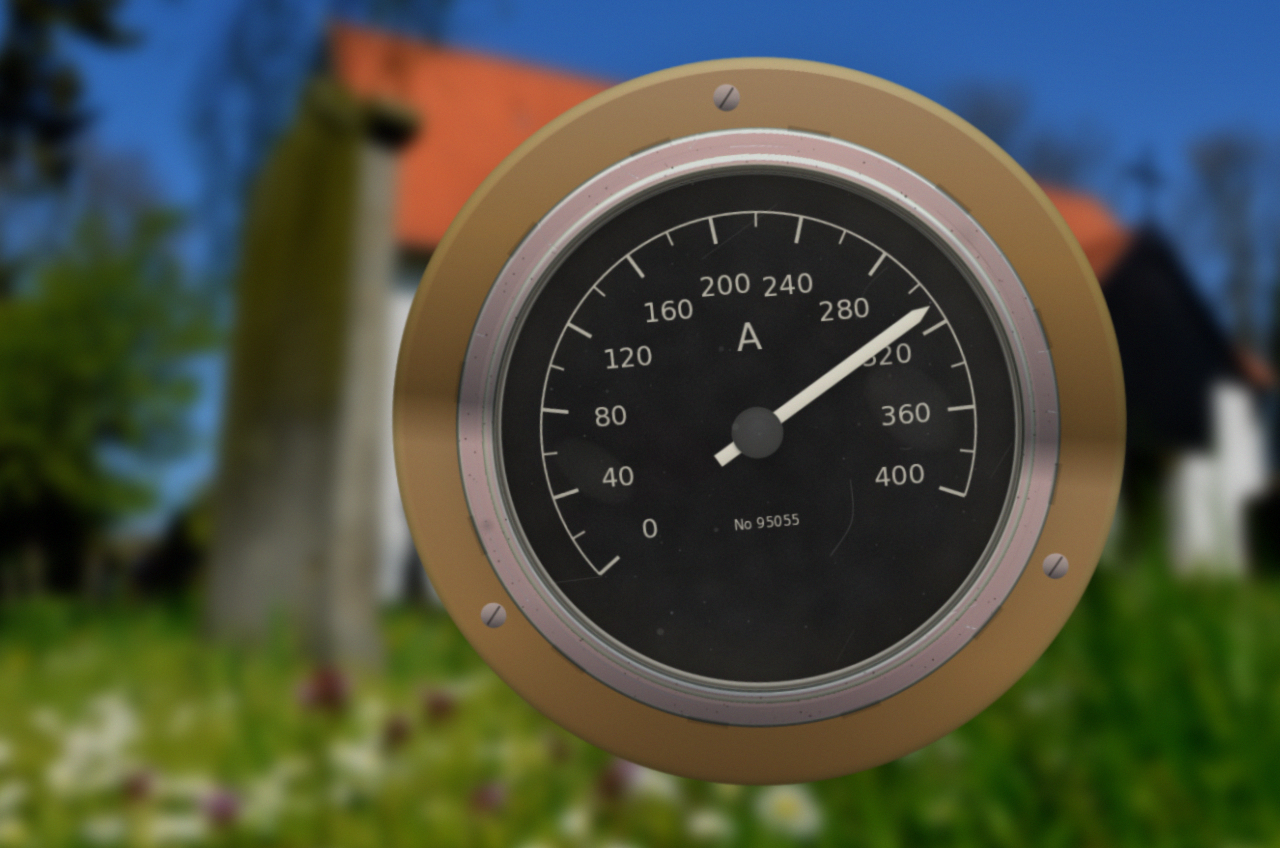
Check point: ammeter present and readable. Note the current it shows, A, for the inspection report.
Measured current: 310 A
